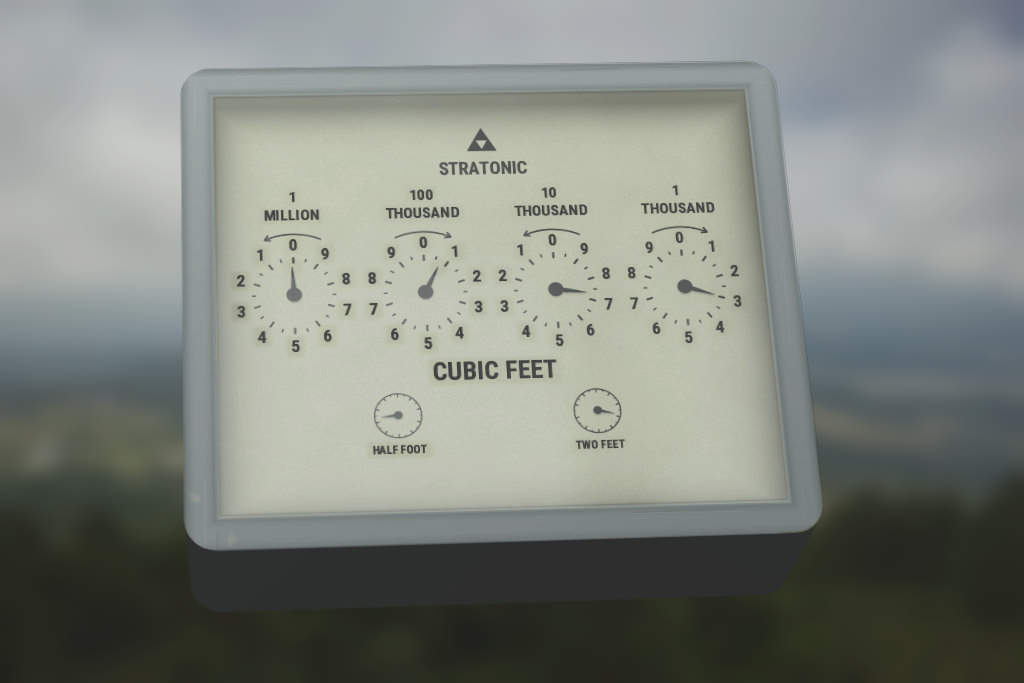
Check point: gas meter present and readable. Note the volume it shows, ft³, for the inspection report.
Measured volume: 7300 ft³
